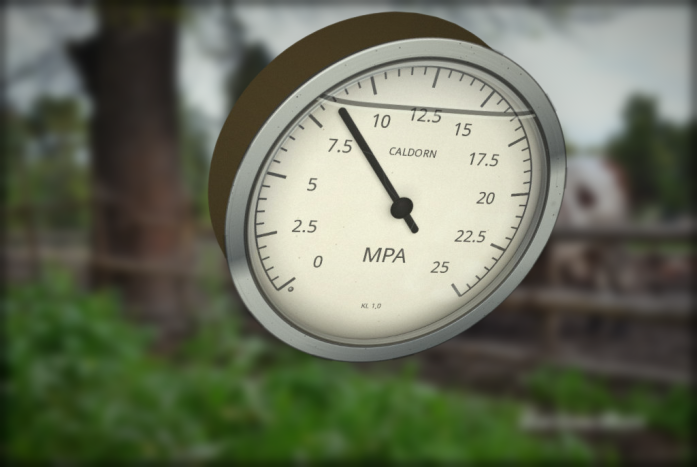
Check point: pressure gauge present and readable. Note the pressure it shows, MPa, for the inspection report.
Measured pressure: 8.5 MPa
